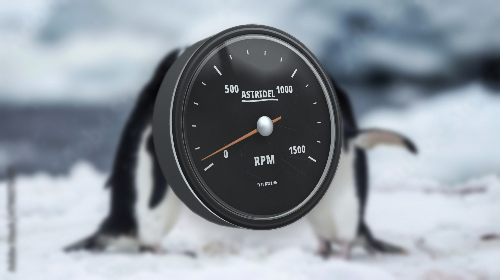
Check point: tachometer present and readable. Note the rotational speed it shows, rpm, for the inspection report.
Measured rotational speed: 50 rpm
